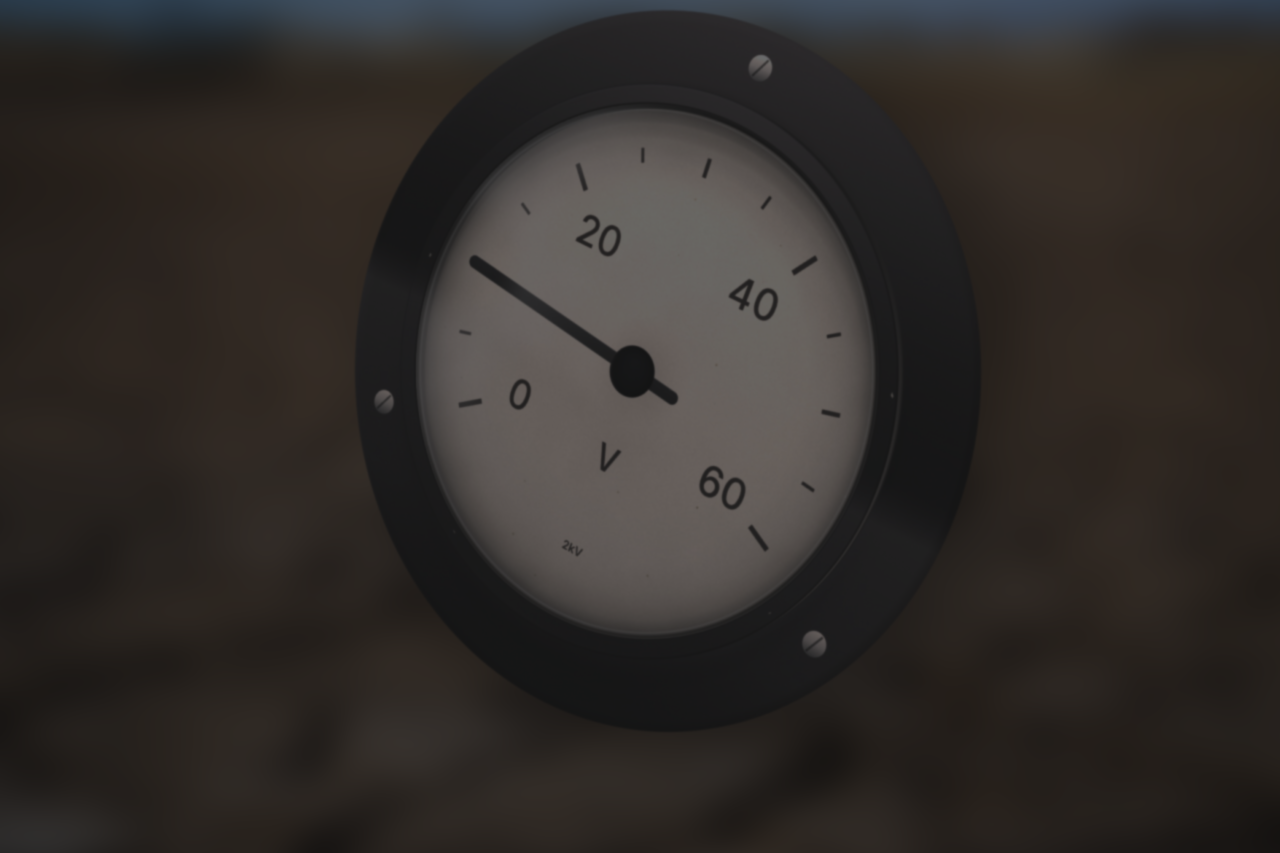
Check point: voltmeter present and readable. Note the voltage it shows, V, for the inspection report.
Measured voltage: 10 V
